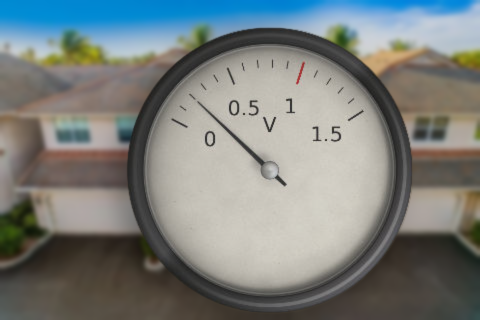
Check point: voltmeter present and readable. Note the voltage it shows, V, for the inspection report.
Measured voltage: 0.2 V
